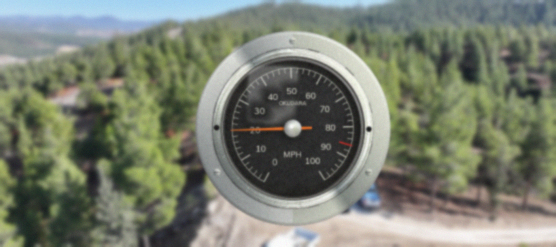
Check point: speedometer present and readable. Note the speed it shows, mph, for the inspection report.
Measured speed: 20 mph
